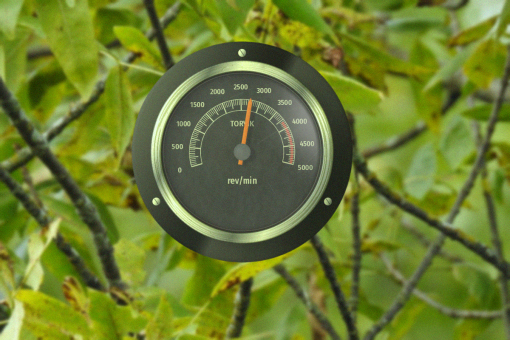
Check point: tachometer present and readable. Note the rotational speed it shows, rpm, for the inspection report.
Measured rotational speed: 2750 rpm
